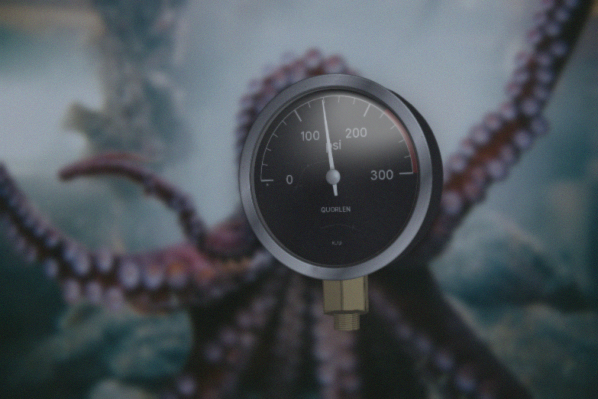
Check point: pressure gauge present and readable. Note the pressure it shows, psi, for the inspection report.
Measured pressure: 140 psi
